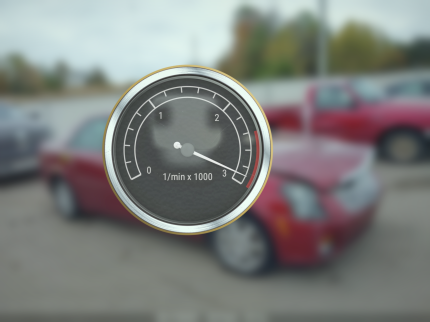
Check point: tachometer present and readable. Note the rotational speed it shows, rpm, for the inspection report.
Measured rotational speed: 2900 rpm
